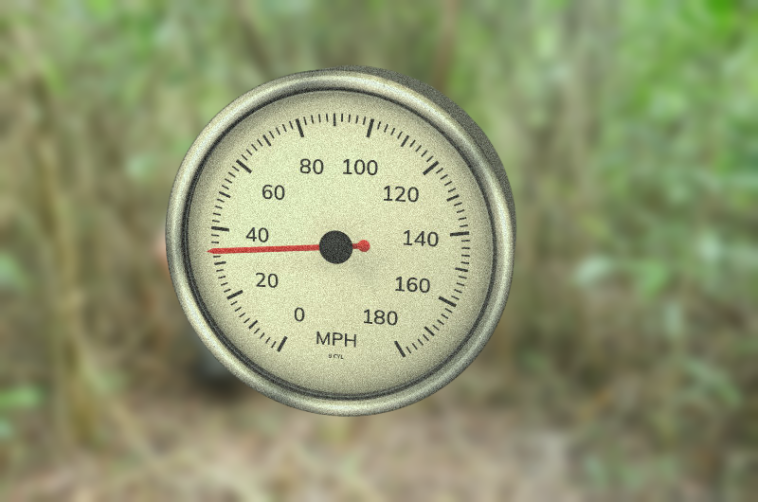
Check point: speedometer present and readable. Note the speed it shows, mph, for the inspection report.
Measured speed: 34 mph
